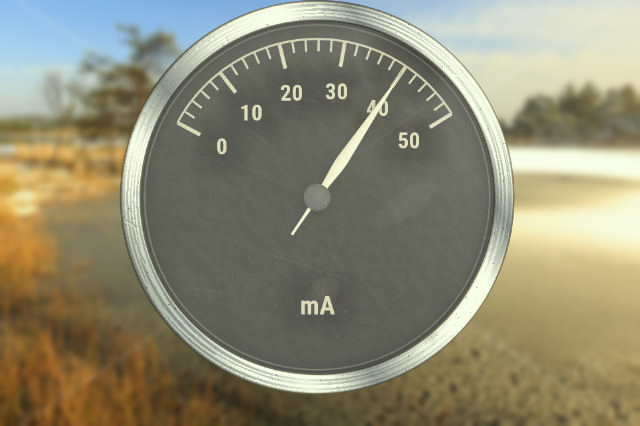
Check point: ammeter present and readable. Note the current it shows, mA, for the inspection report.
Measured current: 40 mA
